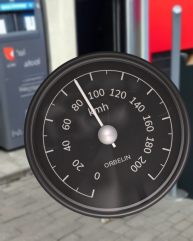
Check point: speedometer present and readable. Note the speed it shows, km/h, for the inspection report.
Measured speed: 90 km/h
